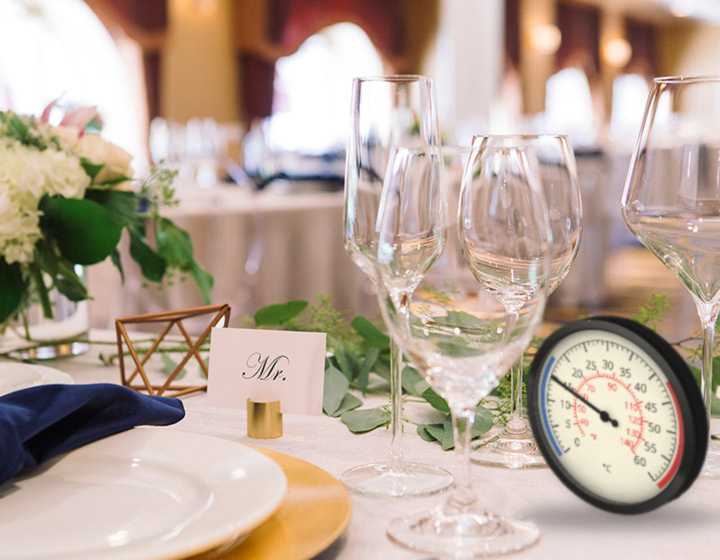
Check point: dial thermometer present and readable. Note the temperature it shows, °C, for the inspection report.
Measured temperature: 15 °C
